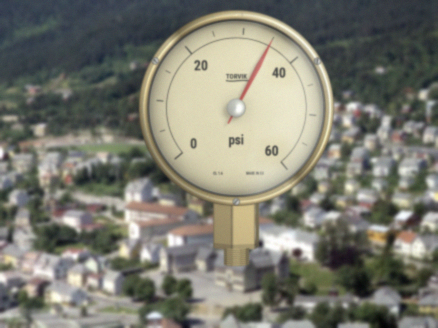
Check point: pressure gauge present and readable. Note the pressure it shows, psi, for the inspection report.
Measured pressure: 35 psi
